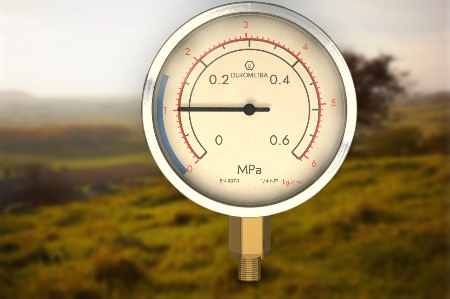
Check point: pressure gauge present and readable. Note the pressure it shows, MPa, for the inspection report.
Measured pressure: 0.1 MPa
